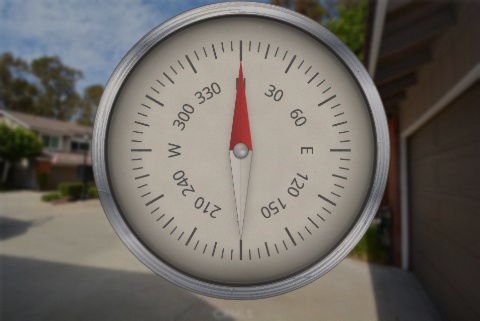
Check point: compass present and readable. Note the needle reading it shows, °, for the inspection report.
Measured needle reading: 0 °
